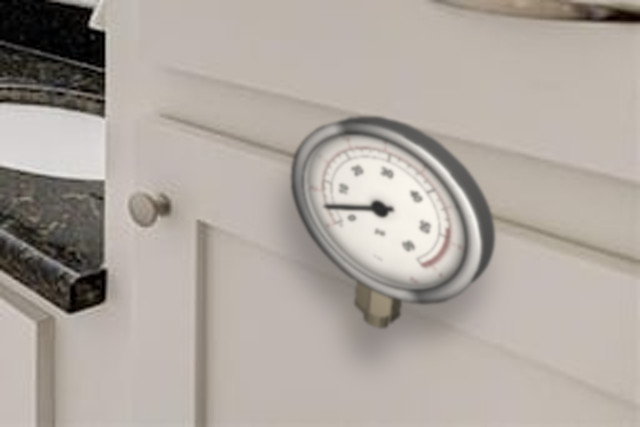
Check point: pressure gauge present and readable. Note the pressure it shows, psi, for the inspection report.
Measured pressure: 4 psi
